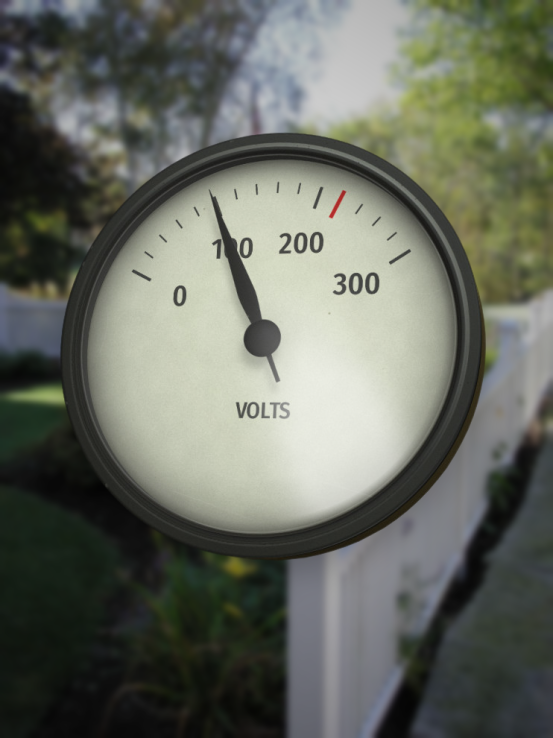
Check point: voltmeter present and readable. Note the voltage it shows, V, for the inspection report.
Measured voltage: 100 V
